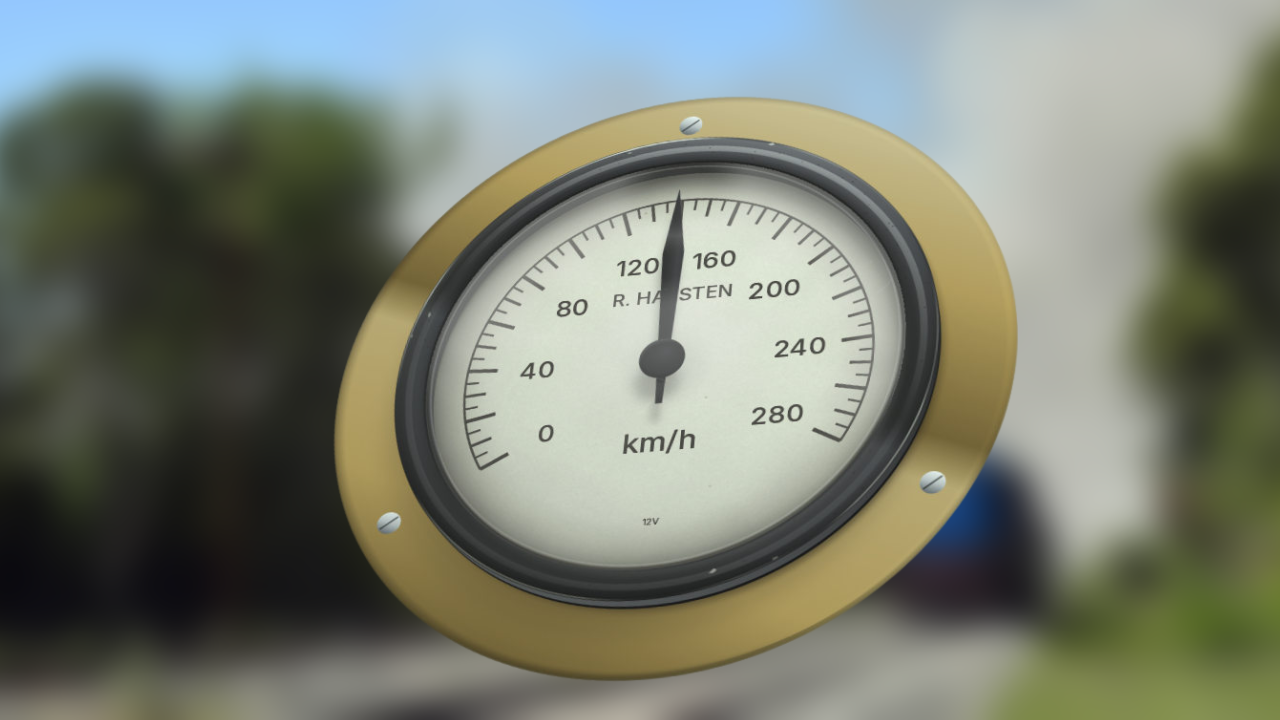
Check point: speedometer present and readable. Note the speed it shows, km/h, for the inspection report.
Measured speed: 140 km/h
